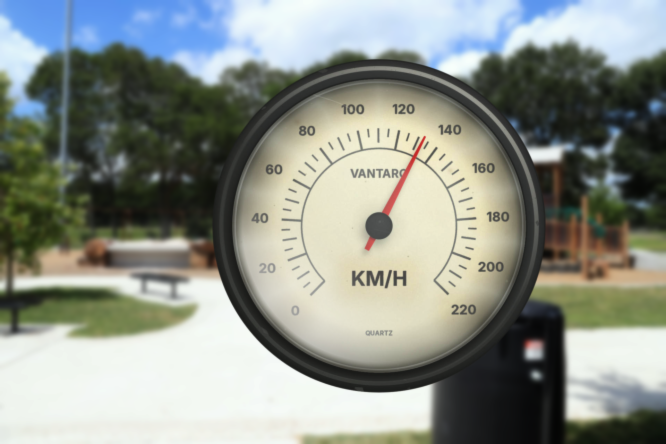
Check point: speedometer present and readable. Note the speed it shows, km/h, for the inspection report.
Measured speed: 132.5 km/h
